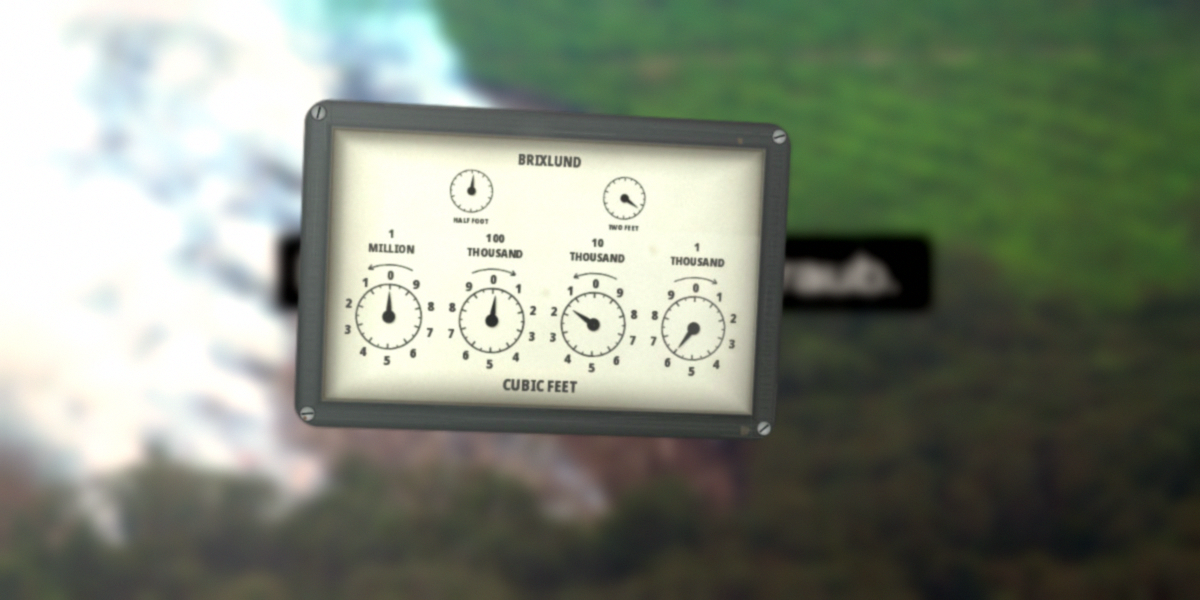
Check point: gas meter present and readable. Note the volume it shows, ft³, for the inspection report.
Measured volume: 1600 ft³
